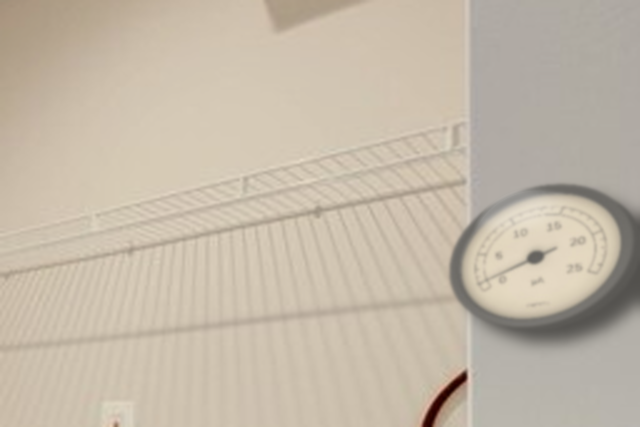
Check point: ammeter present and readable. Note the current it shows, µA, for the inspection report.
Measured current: 1 µA
